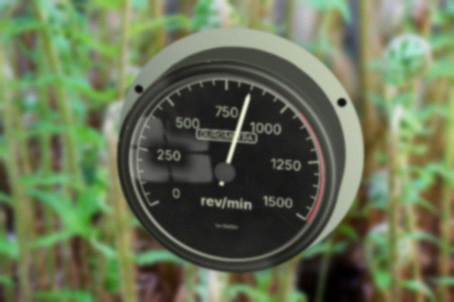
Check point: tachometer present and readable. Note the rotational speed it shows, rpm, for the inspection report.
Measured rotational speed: 850 rpm
